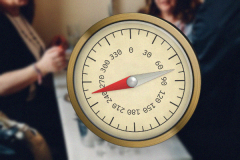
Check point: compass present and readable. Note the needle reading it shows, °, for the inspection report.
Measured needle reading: 255 °
